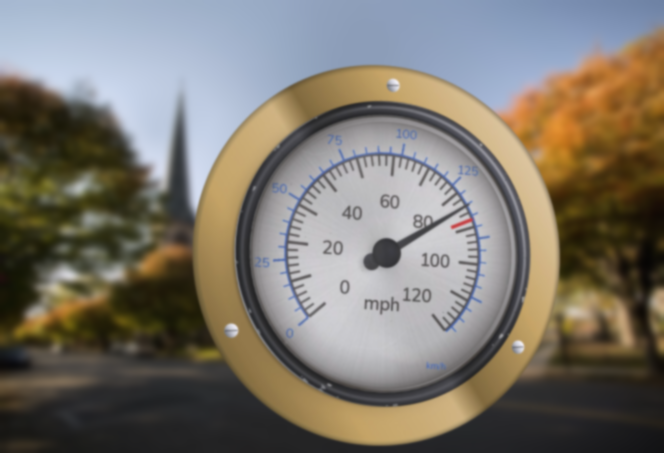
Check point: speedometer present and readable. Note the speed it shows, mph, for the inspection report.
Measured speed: 84 mph
